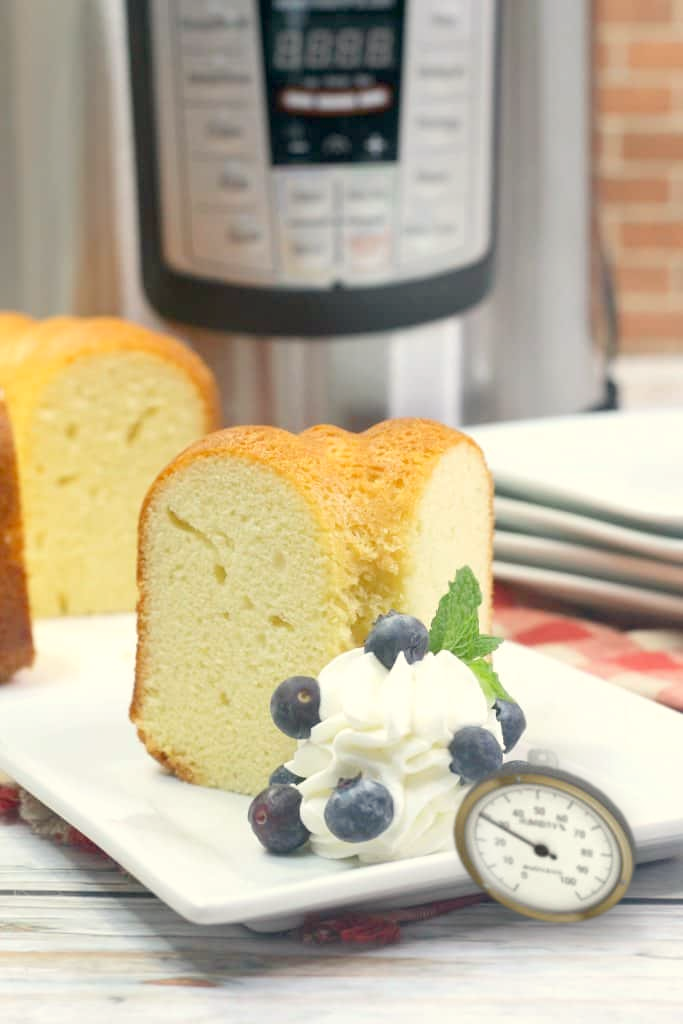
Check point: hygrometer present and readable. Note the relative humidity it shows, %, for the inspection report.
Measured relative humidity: 30 %
